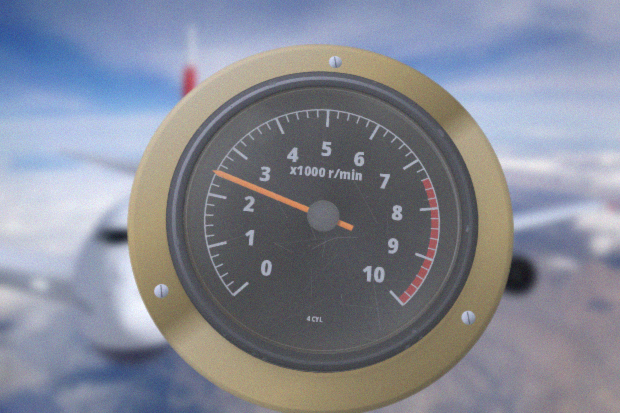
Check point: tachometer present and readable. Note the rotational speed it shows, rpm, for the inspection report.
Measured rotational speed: 2400 rpm
